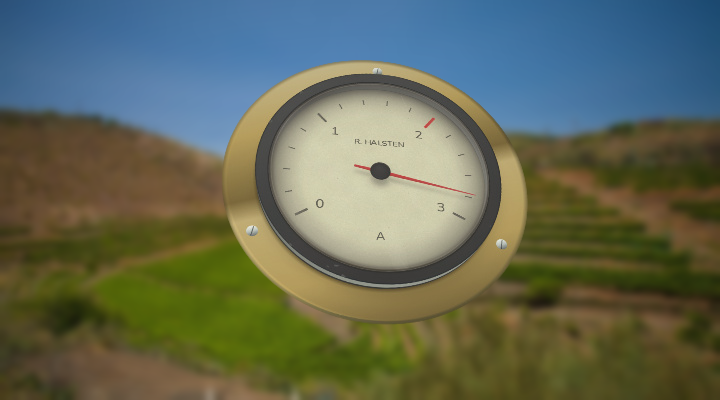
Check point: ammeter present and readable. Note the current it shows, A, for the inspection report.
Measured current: 2.8 A
